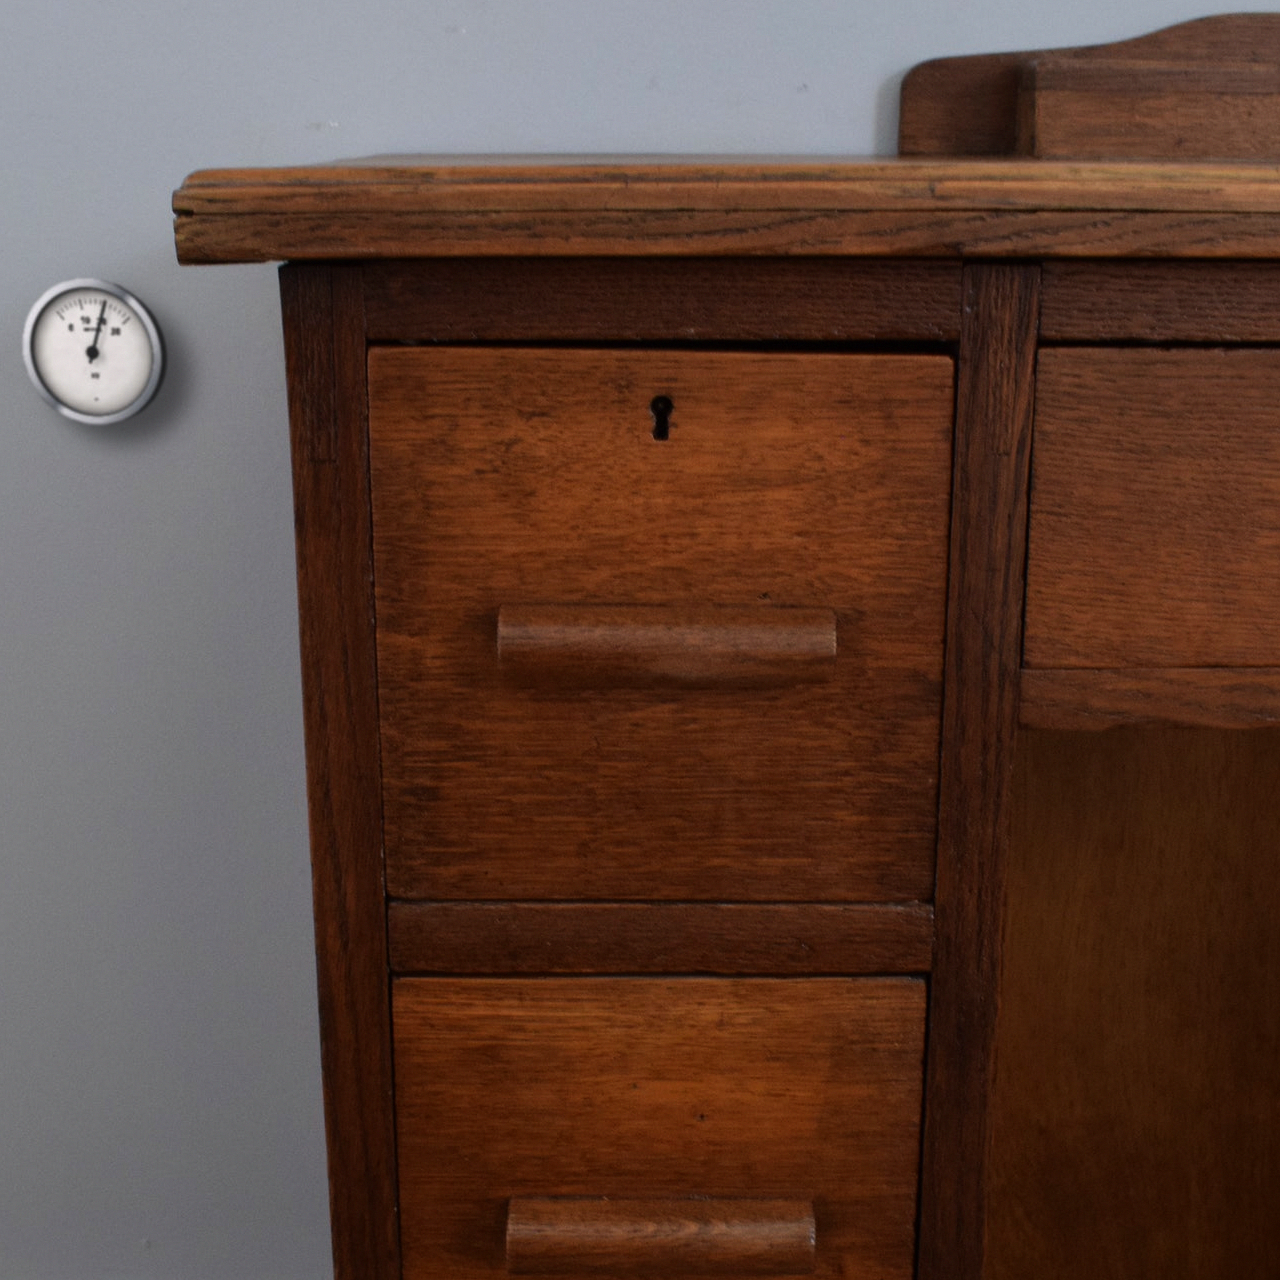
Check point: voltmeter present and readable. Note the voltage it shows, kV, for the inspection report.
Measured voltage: 20 kV
